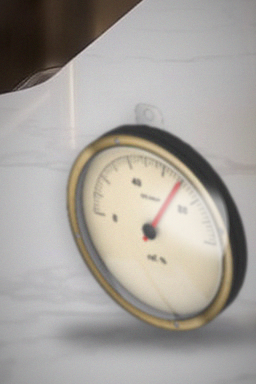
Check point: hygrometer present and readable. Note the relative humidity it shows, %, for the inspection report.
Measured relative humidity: 70 %
